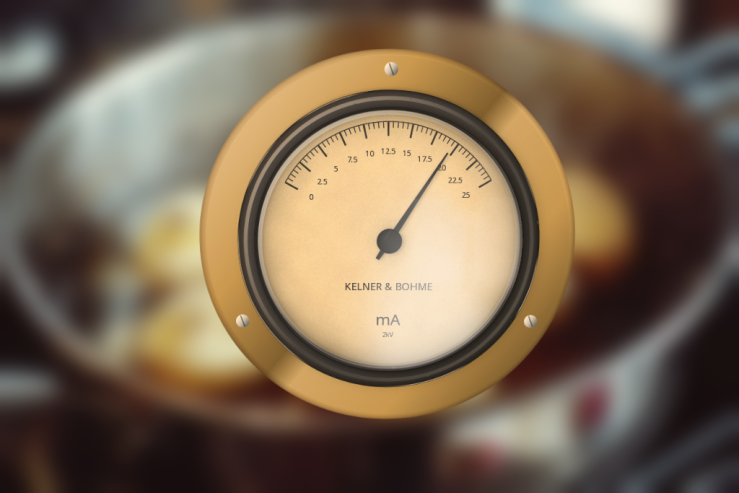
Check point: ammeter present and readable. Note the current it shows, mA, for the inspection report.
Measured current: 19.5 mA
